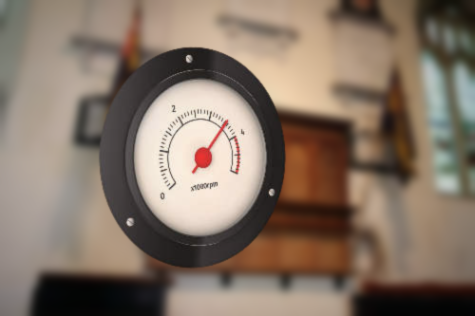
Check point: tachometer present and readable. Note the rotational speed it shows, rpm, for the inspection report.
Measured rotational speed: 3500 rpm
